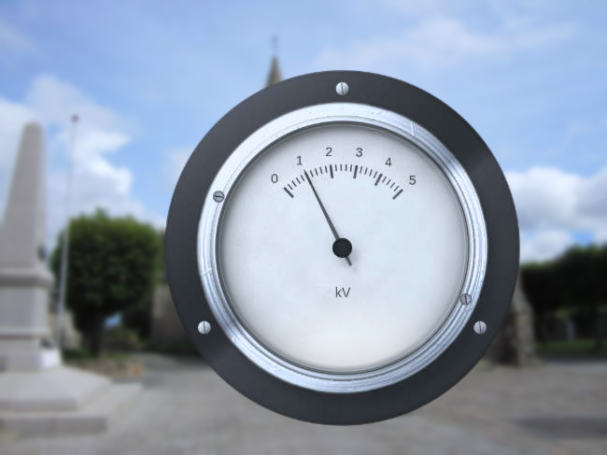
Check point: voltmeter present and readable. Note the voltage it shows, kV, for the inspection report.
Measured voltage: 1 kV
